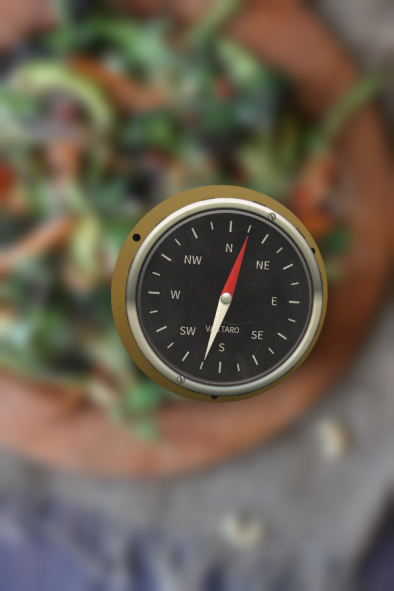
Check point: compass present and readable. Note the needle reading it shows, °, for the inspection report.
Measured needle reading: 15 °
